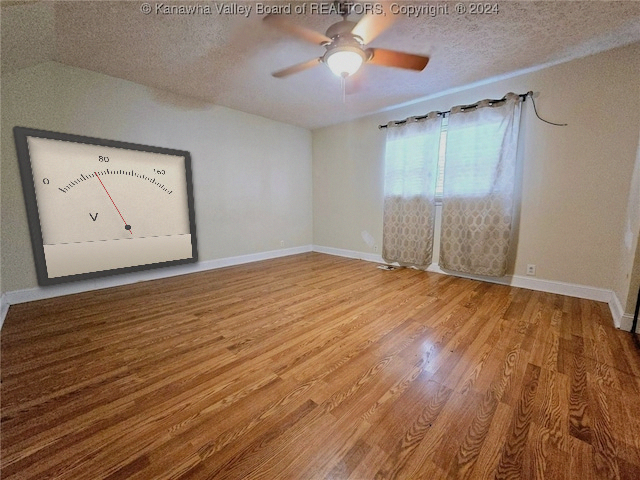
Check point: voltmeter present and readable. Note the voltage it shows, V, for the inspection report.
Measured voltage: 60 V
